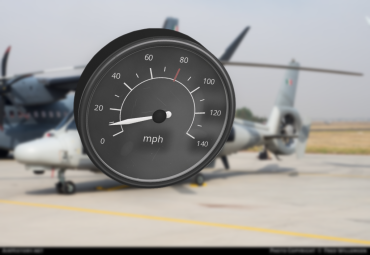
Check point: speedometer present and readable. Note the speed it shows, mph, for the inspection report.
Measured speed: 10 mph
